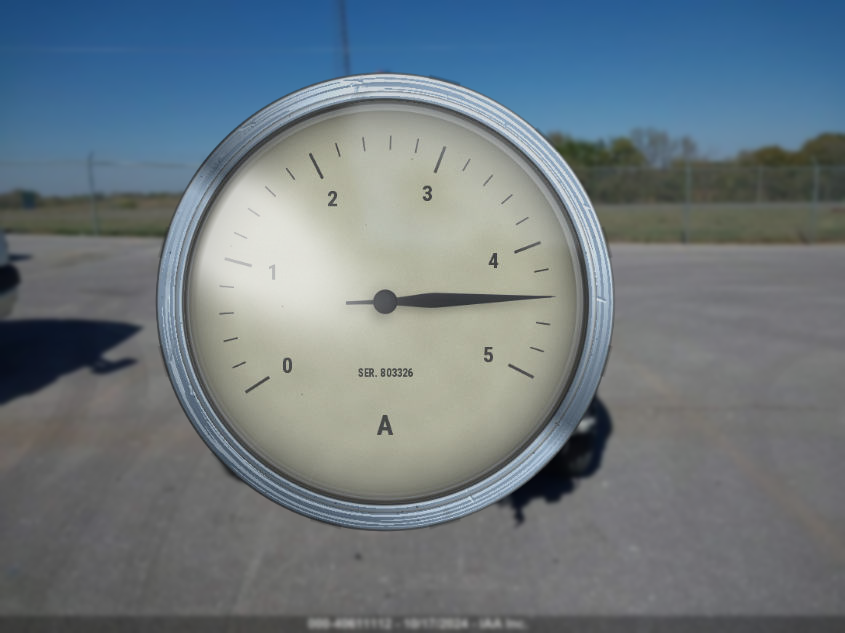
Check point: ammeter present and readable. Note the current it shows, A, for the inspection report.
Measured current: 4.4 A
